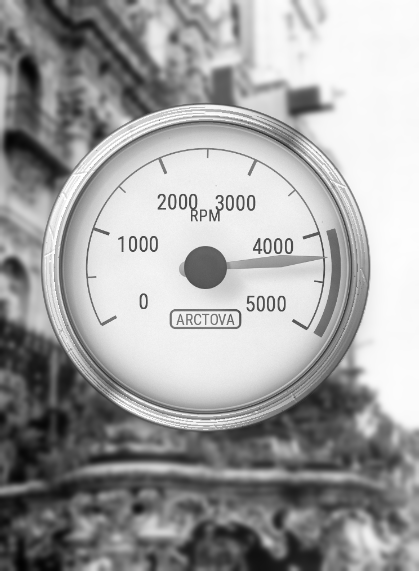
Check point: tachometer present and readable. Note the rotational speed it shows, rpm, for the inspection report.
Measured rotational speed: 4250 rpm
